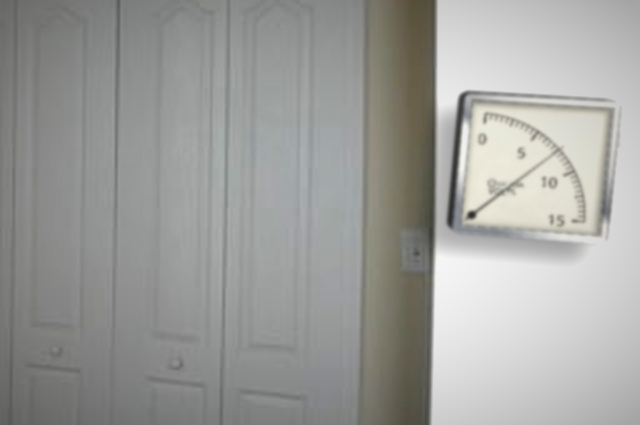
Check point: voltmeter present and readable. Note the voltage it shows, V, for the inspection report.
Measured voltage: 7.5 V
